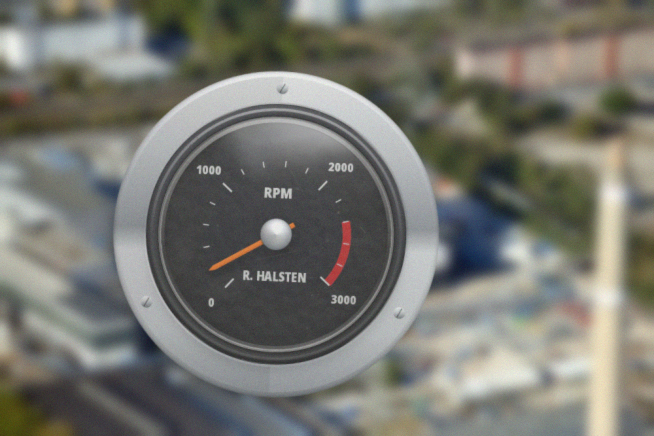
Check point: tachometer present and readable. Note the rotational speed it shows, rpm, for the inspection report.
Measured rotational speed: 200 rpm
